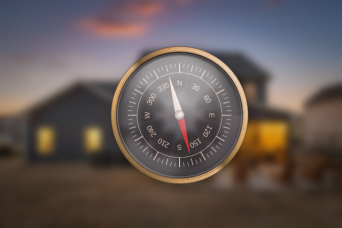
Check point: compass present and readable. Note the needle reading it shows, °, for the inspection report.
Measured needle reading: 165 °
